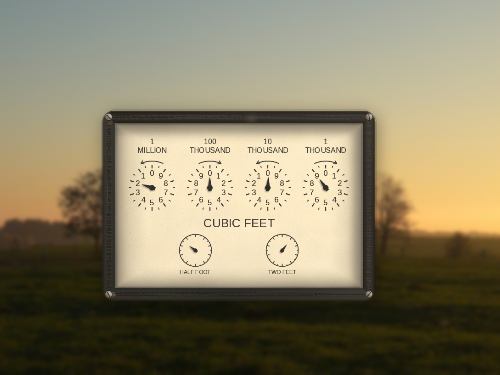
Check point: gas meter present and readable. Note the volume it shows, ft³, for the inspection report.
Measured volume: 199900 ft³
